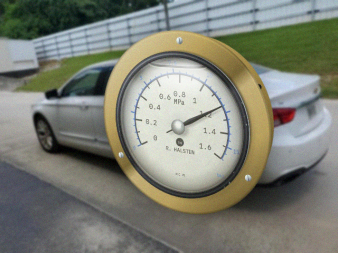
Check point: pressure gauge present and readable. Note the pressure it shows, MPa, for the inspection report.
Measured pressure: 1.2 MPa
